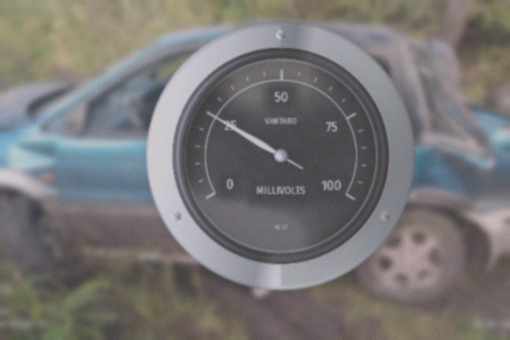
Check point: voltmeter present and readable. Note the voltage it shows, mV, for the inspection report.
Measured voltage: 25 mV
